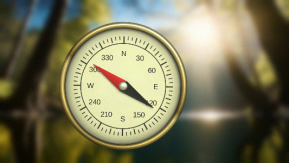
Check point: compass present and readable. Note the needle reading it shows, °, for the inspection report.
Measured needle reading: 305 °
